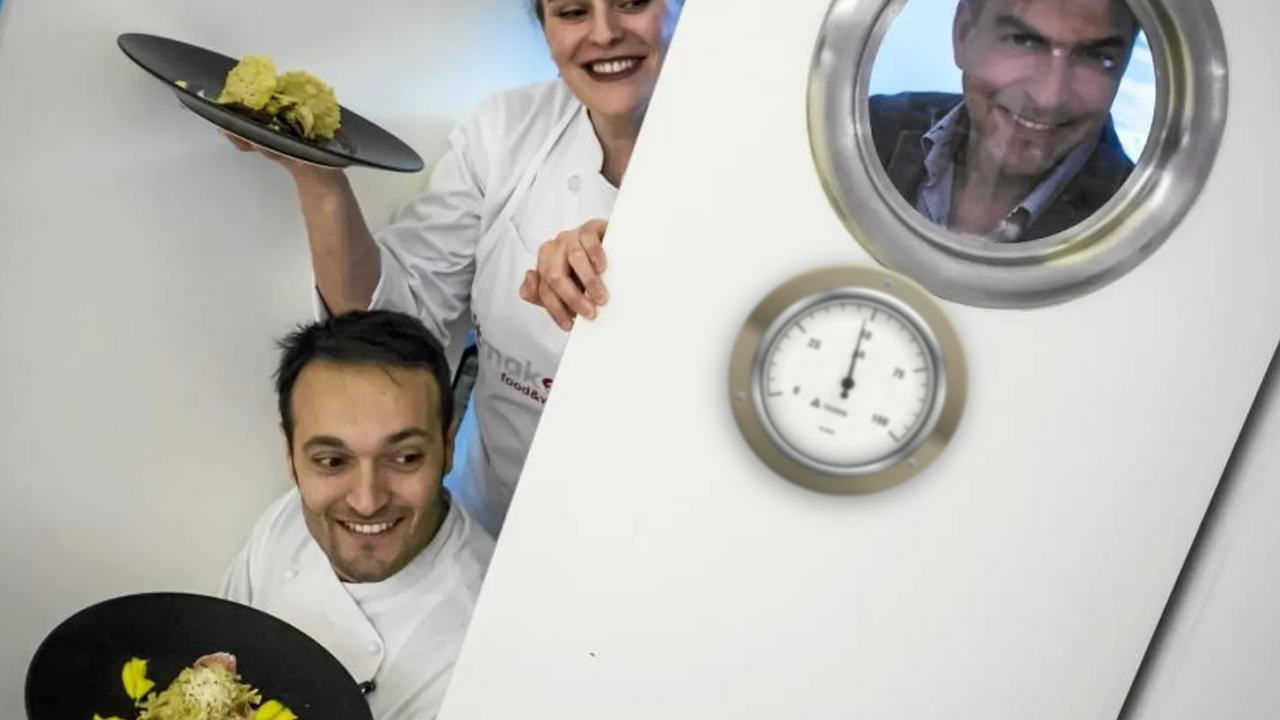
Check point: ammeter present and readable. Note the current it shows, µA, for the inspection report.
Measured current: 47.5 µA
